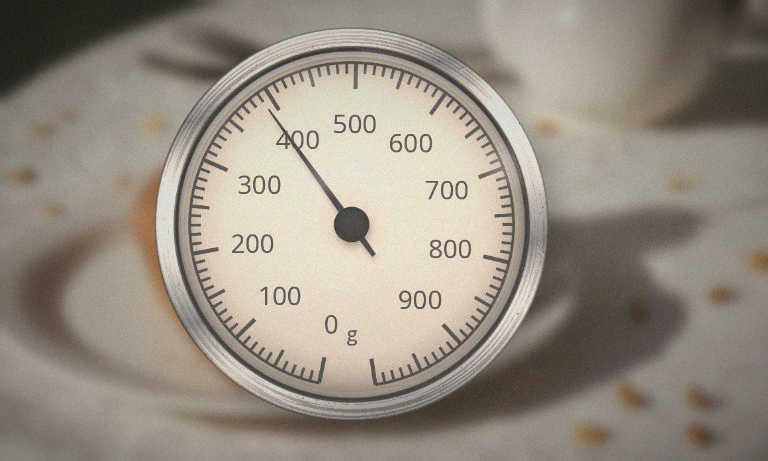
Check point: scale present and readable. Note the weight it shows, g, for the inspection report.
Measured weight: 390 g
